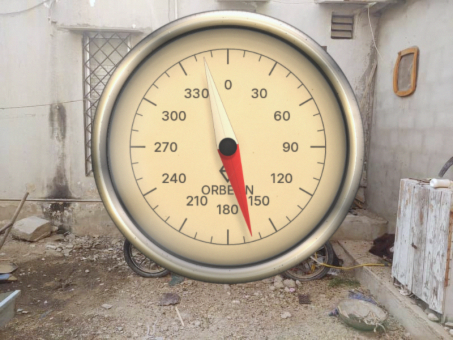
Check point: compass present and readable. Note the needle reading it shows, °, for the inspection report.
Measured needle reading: 165 °
